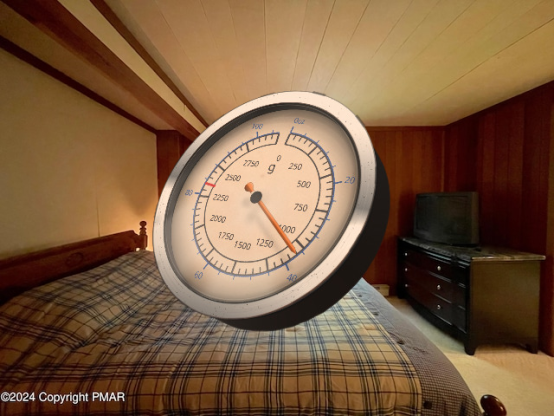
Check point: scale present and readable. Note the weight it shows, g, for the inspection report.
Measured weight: 1050 g
